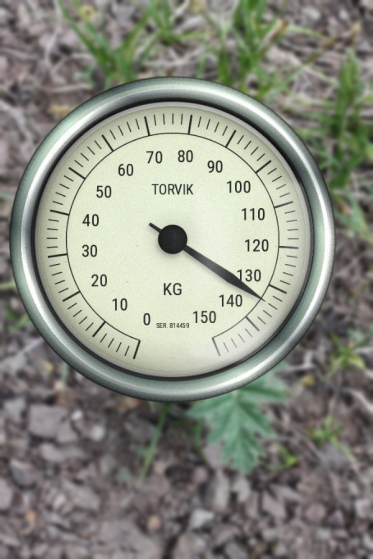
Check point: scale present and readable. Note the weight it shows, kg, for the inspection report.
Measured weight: 134 kg
